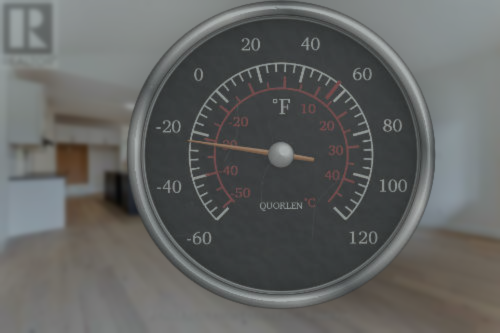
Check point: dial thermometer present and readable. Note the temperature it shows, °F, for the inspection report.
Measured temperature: -24 °F
